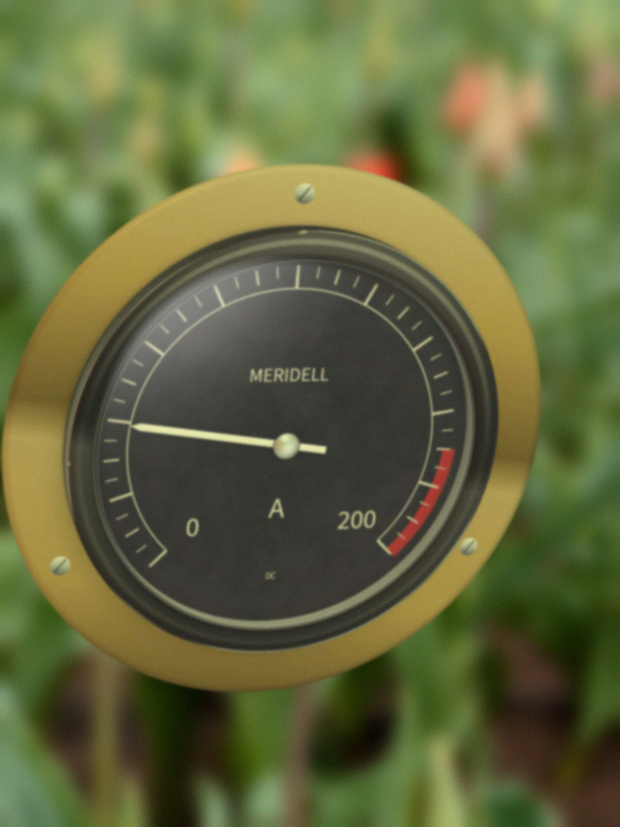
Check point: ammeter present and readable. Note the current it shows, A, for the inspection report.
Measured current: 40 A
